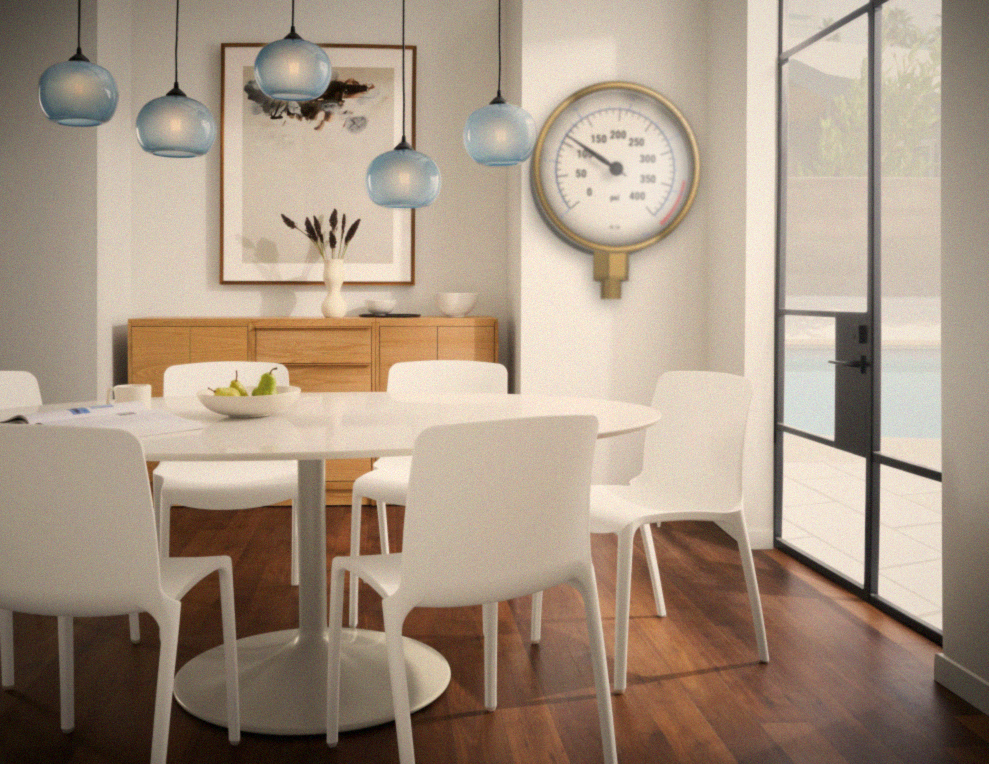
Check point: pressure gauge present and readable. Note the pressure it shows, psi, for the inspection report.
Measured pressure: 110 psi
